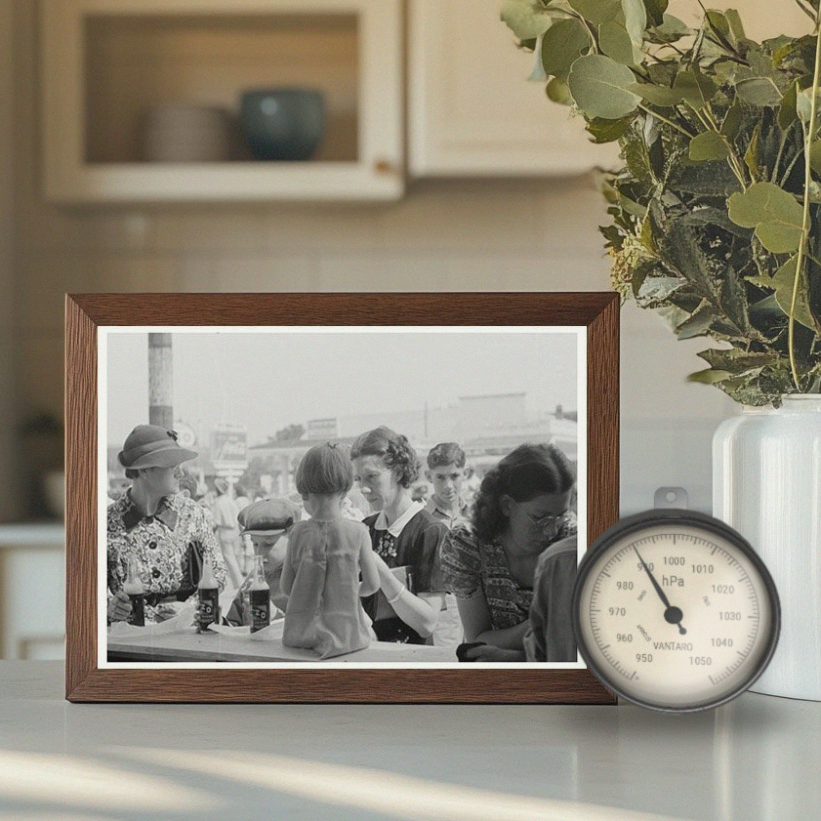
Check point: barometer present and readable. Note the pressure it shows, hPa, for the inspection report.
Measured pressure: 990 hPa
